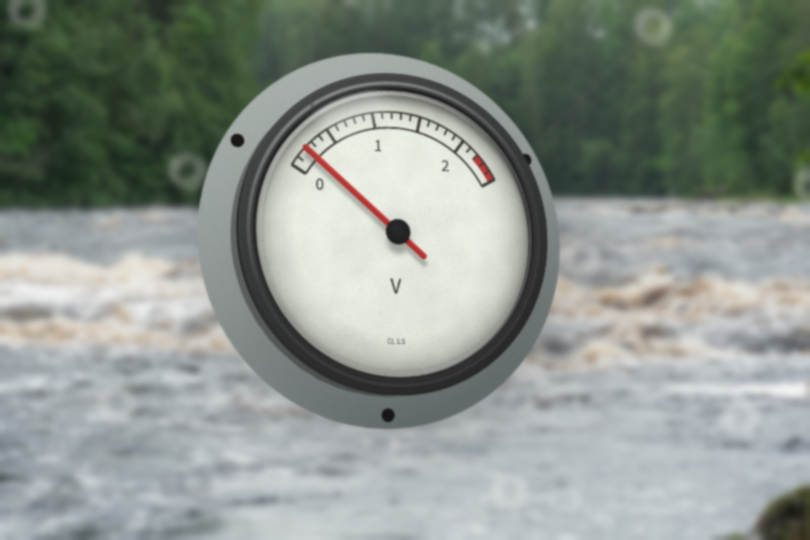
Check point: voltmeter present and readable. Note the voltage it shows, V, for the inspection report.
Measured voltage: 0.2 V
